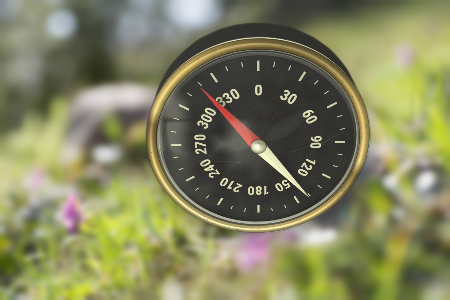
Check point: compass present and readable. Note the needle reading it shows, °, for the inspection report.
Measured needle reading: 320 °
